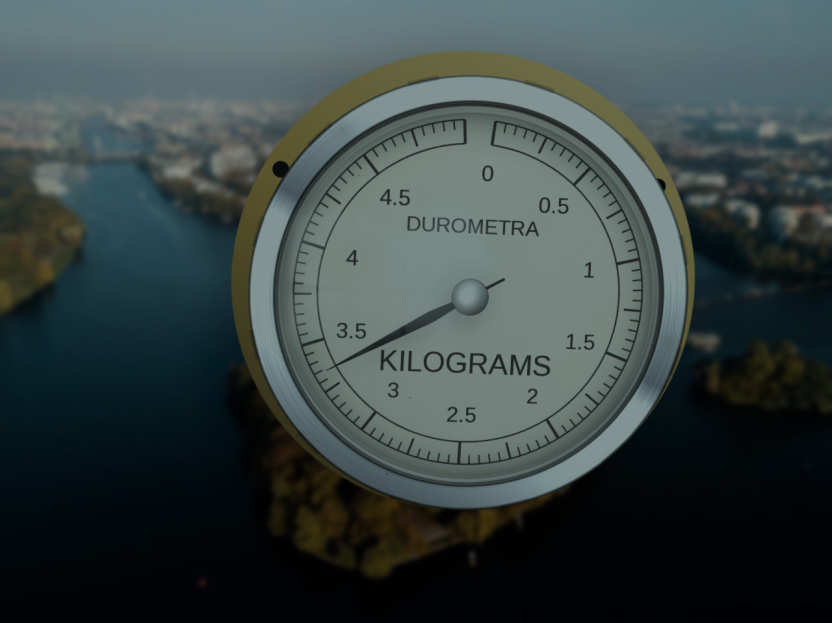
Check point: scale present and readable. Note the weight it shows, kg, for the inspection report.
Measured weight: 3.35 kg
